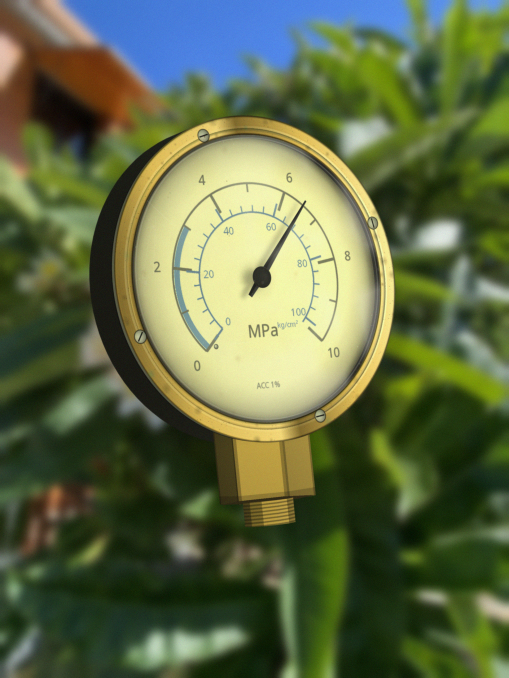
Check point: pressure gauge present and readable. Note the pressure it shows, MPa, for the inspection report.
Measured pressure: 6.5 MPa
